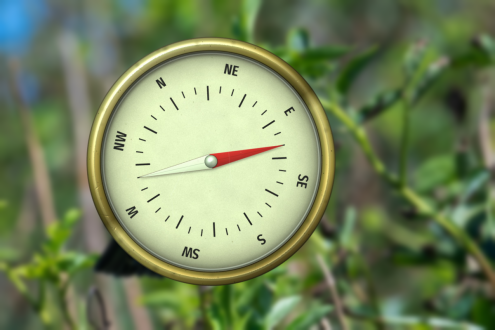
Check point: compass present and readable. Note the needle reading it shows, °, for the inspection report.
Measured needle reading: 110 °
